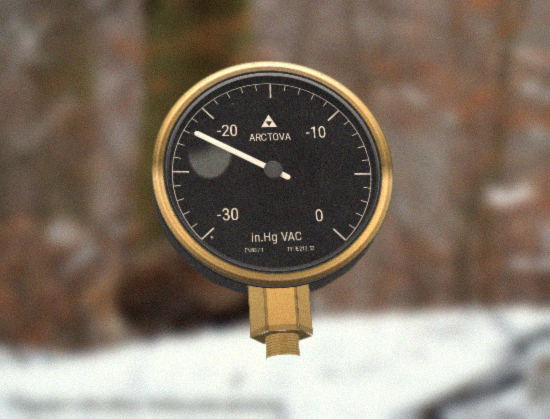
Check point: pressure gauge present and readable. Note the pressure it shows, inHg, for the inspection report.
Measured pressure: -22 inHg
